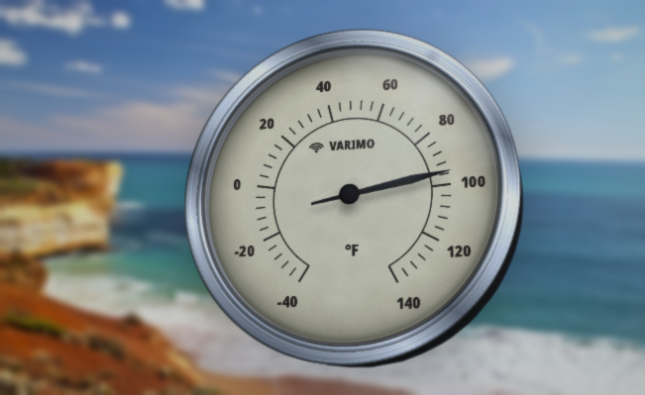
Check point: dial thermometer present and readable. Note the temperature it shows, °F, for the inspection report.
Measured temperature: 96 °F
